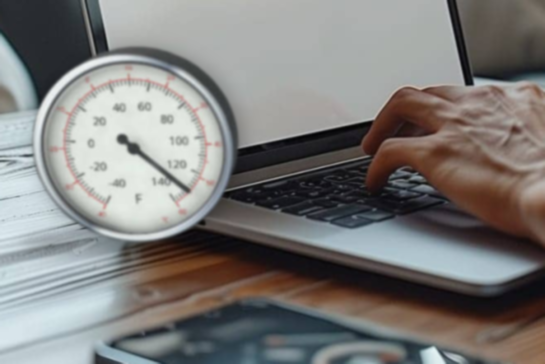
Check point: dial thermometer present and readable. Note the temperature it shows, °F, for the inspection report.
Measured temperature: 130 °F
